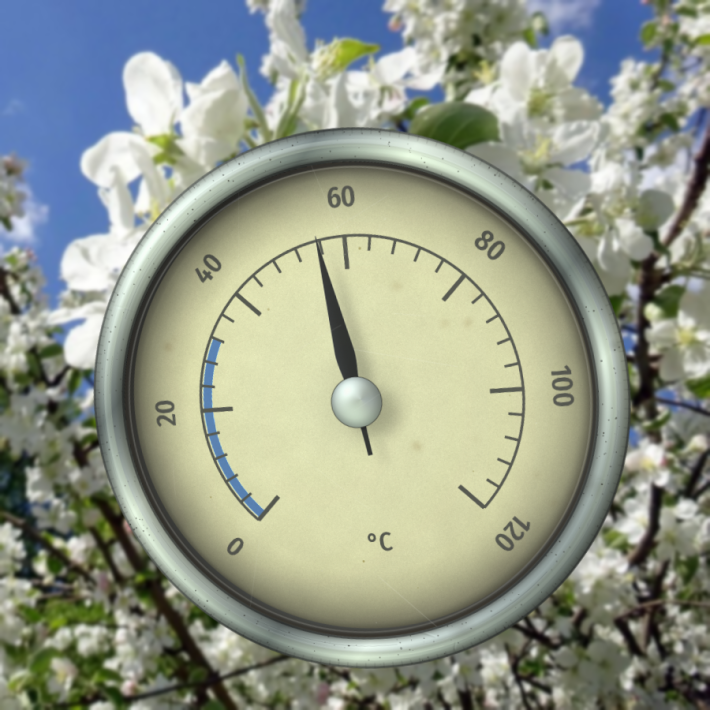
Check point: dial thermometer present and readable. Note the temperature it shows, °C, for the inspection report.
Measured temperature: 56 °C
